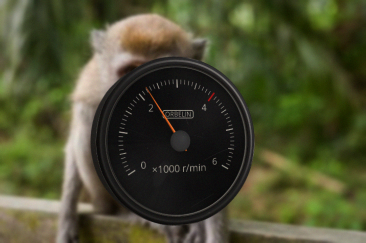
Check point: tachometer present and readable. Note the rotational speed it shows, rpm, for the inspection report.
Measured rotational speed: 2200 rpm
